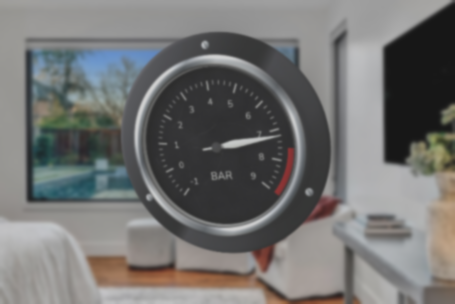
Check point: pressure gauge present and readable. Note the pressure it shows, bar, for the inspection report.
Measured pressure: 7.2 bar
